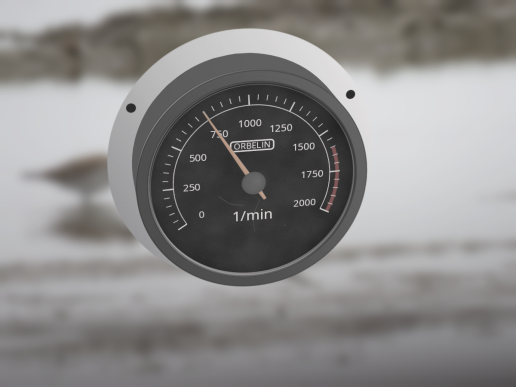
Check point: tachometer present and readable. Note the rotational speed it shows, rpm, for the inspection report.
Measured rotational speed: 750 rpm
